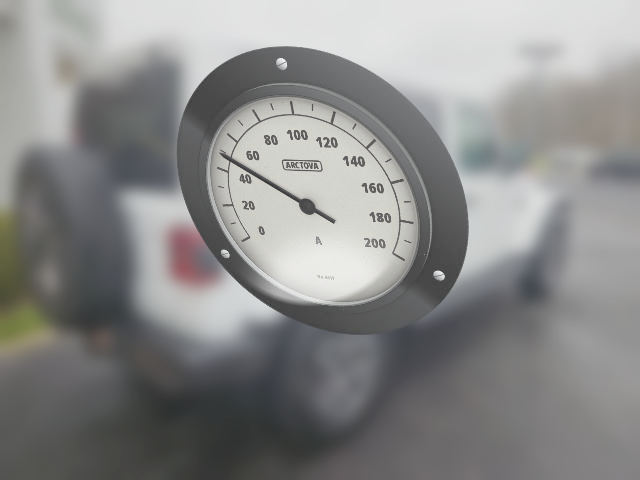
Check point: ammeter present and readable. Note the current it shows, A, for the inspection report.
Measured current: 50 A
